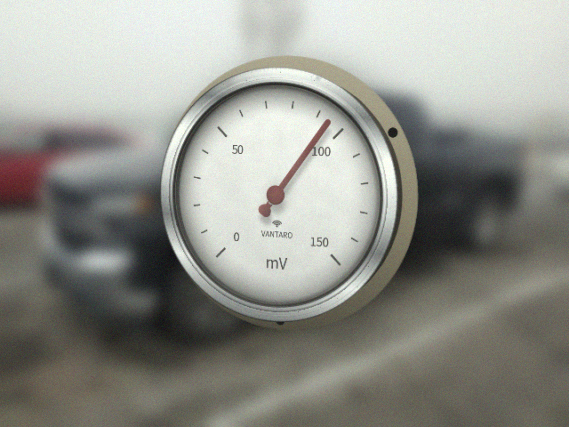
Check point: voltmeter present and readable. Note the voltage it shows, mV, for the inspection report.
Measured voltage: 95 mV
